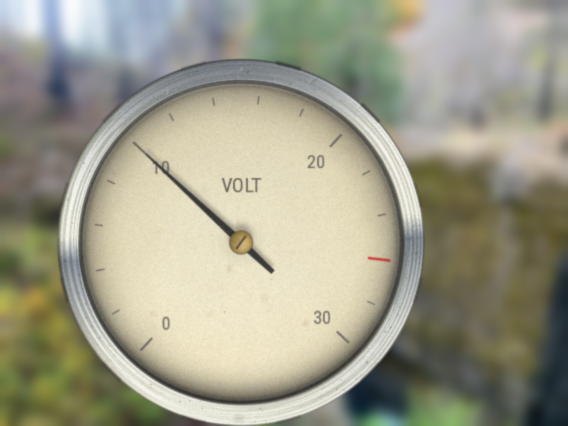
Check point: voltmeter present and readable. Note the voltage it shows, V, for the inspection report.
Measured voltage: 10 V
